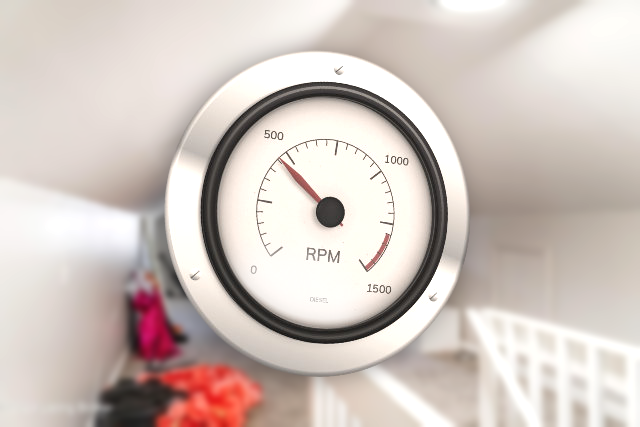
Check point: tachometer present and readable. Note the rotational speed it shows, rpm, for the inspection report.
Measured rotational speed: 450 rpm
